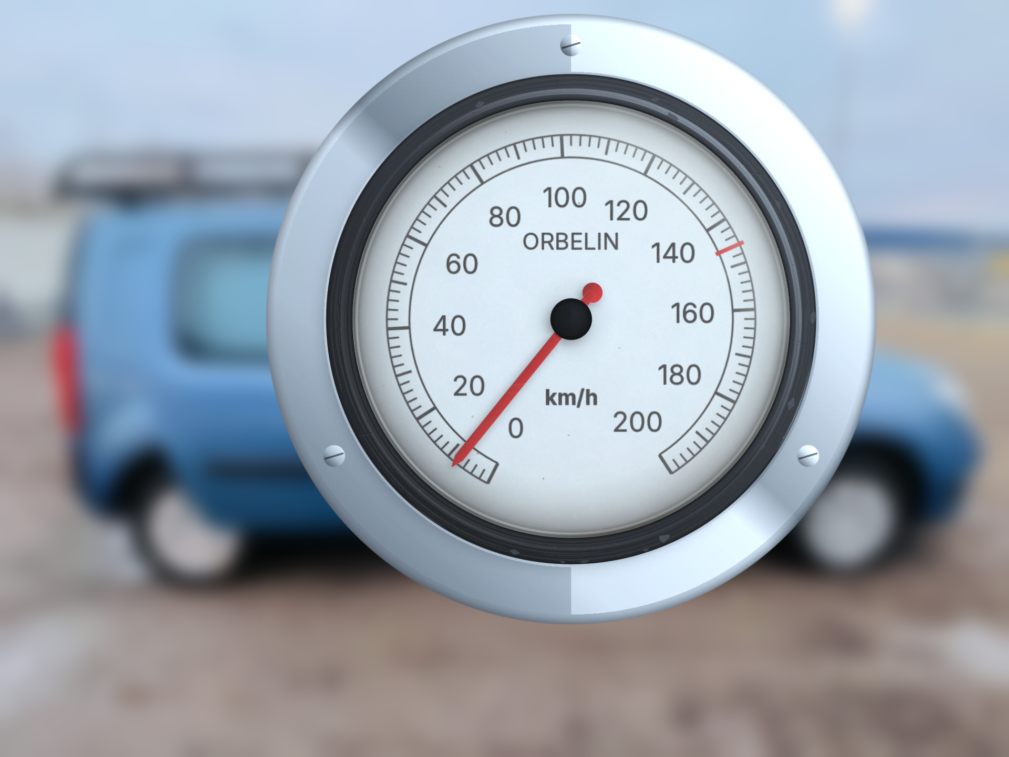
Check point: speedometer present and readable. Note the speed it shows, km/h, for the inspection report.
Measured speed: 8 km/h
